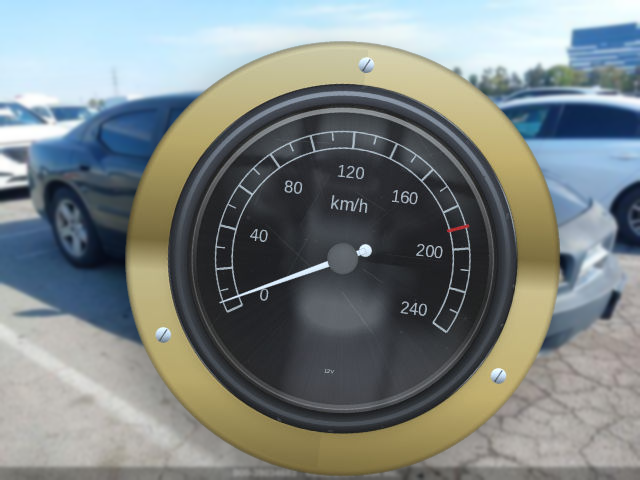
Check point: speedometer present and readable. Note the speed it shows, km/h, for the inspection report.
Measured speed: 5 km/h
